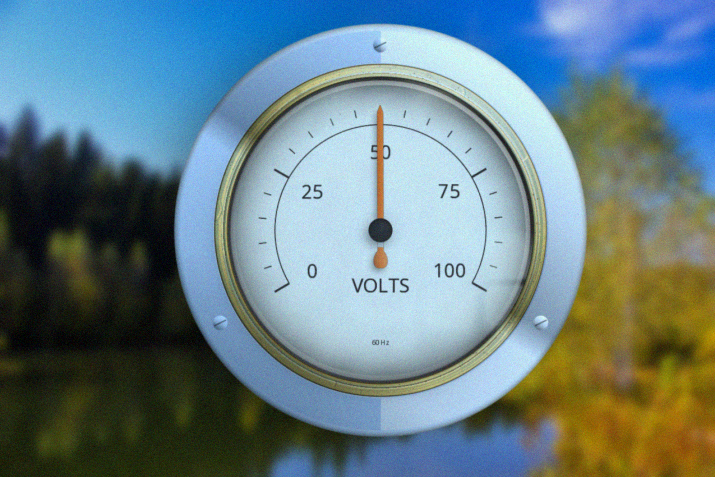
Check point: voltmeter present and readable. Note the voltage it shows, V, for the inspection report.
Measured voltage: 50 V
